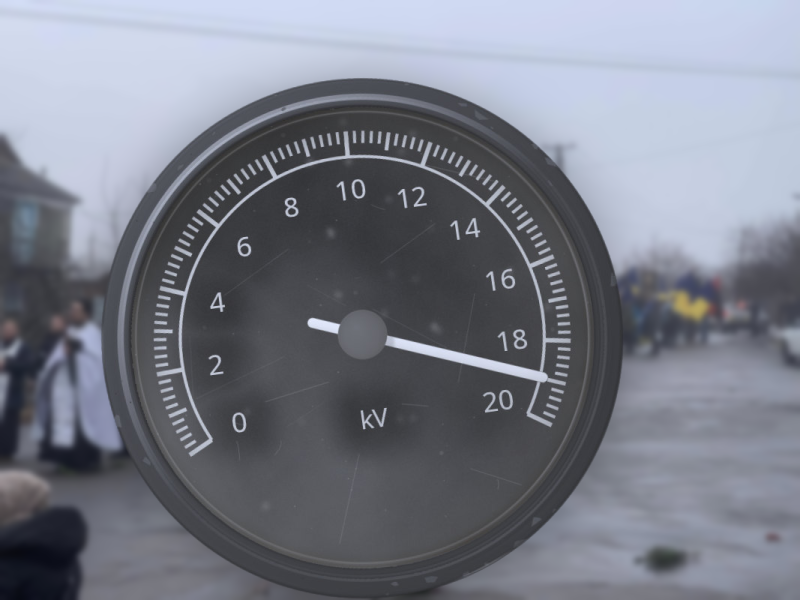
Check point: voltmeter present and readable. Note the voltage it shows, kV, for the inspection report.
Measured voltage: 19 kV
